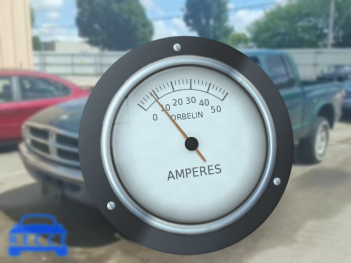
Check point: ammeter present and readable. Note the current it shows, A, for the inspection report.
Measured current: 8 A
